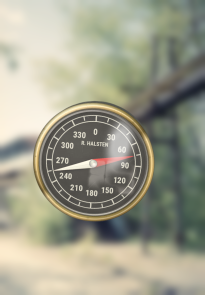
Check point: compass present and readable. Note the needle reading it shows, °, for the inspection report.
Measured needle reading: 75 °
